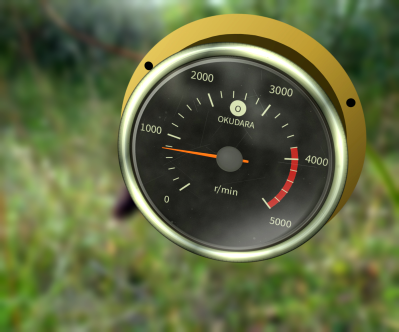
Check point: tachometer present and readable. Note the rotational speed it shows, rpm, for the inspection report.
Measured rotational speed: 800 rpm
